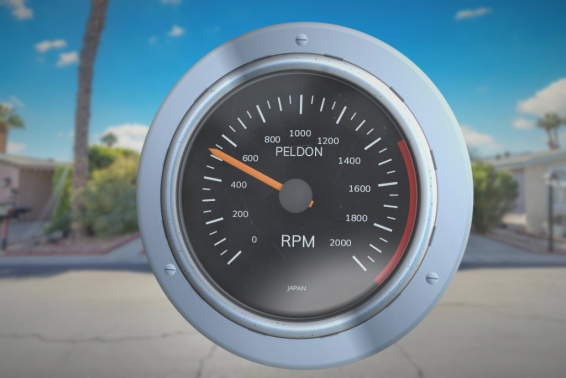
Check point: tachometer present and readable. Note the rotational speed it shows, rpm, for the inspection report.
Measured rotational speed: 525 rpm
